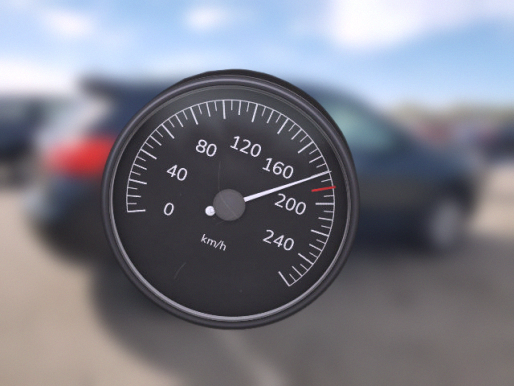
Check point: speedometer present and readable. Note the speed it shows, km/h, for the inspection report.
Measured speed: 180 km/h
